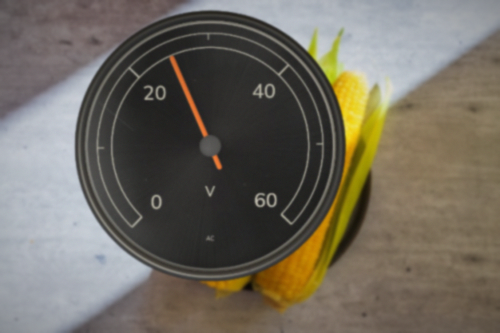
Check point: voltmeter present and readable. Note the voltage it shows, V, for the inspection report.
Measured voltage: 25 V
